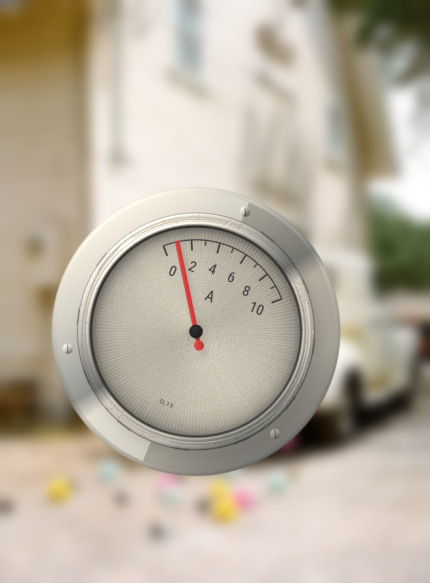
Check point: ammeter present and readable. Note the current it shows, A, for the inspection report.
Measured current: 1 A
